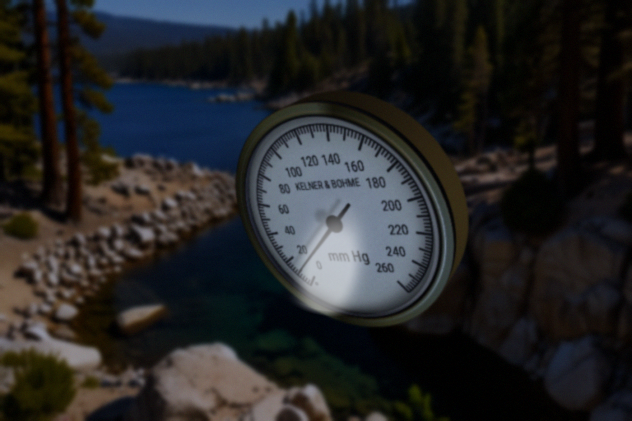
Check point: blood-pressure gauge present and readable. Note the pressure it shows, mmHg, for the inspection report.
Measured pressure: 10 mmHg
